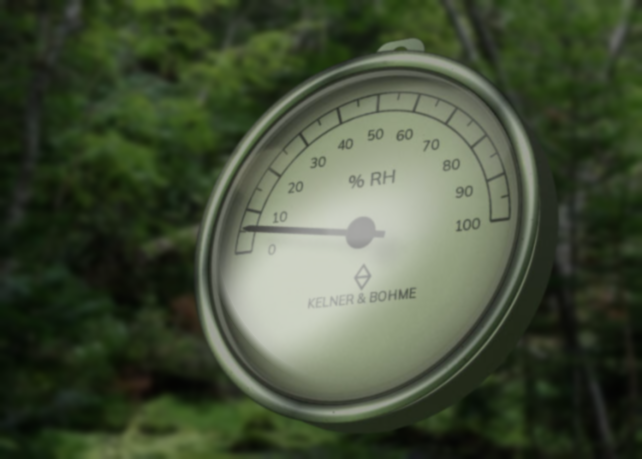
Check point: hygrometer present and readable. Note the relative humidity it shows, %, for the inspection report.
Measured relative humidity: 5 %
